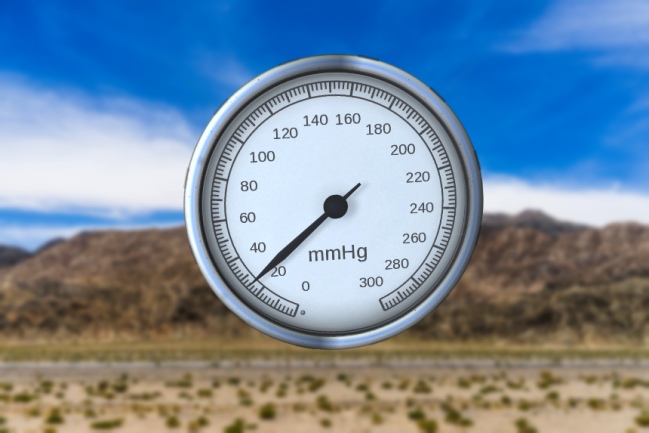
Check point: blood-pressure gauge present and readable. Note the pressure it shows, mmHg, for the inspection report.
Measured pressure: 26 mmHg
